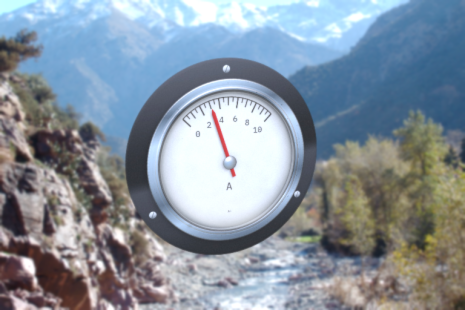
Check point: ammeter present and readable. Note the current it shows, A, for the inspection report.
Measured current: 3 A
